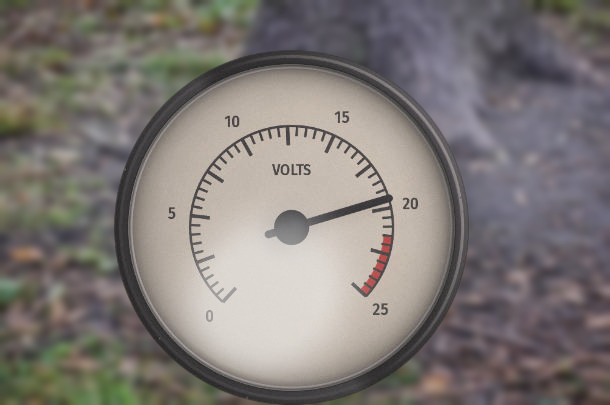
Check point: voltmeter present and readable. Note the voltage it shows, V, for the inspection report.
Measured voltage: 19.5 V
